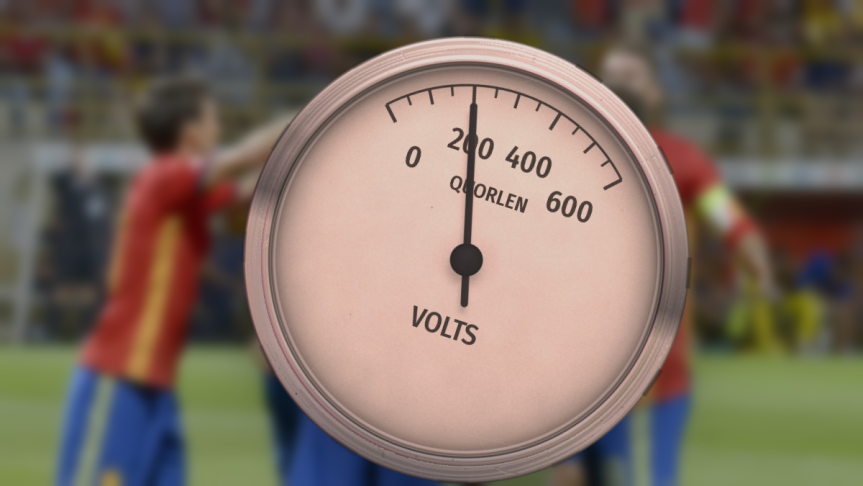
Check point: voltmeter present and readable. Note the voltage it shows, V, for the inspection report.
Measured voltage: 200 V
